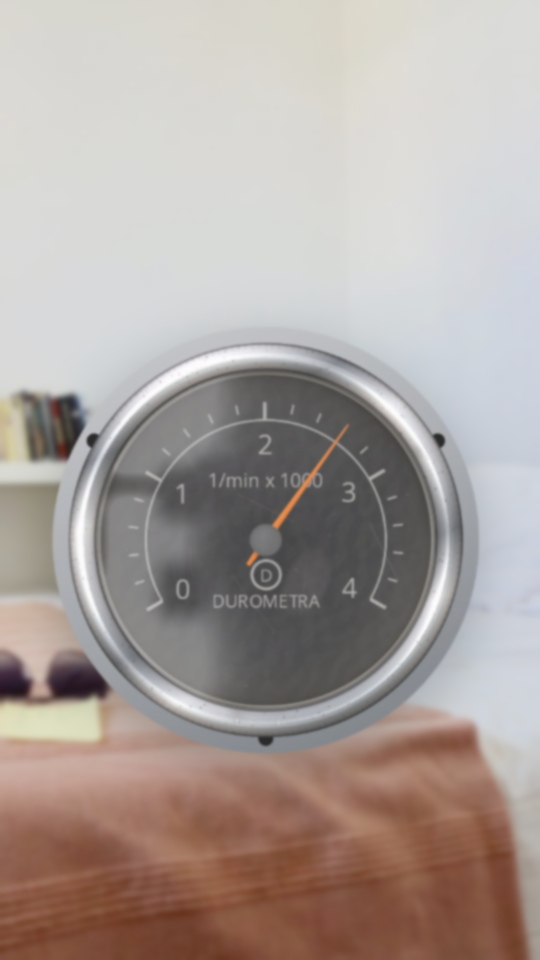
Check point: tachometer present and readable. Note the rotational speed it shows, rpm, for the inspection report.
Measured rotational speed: 2600 rpm
